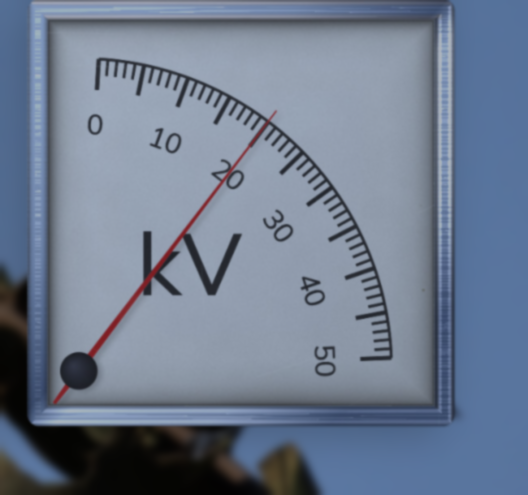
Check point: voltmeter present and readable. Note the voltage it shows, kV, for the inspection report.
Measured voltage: 20 kV
